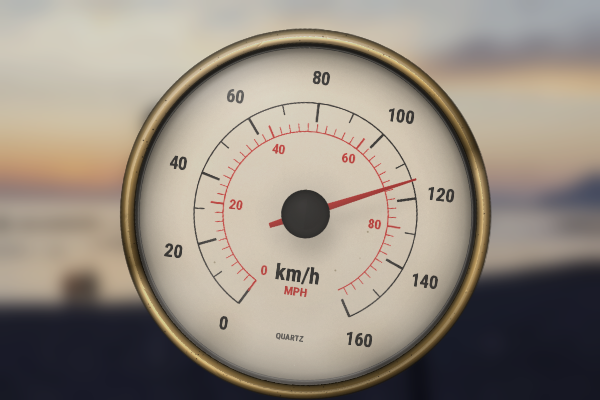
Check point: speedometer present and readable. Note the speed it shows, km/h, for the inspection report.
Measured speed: 115 km/h
